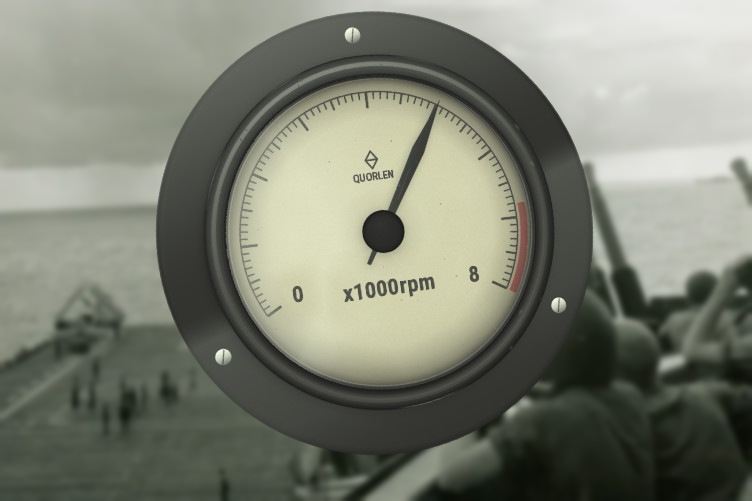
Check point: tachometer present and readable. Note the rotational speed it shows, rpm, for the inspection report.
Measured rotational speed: 5000 rpm
